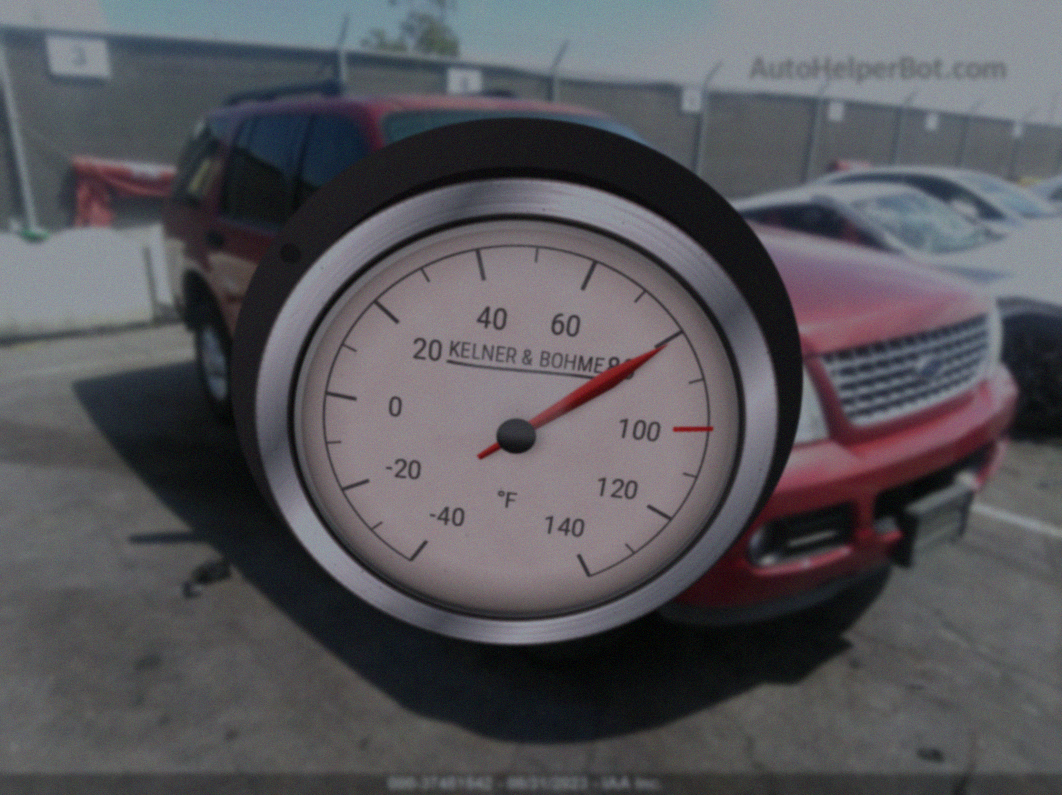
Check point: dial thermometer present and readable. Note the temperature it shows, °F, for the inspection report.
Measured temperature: 80 °F
